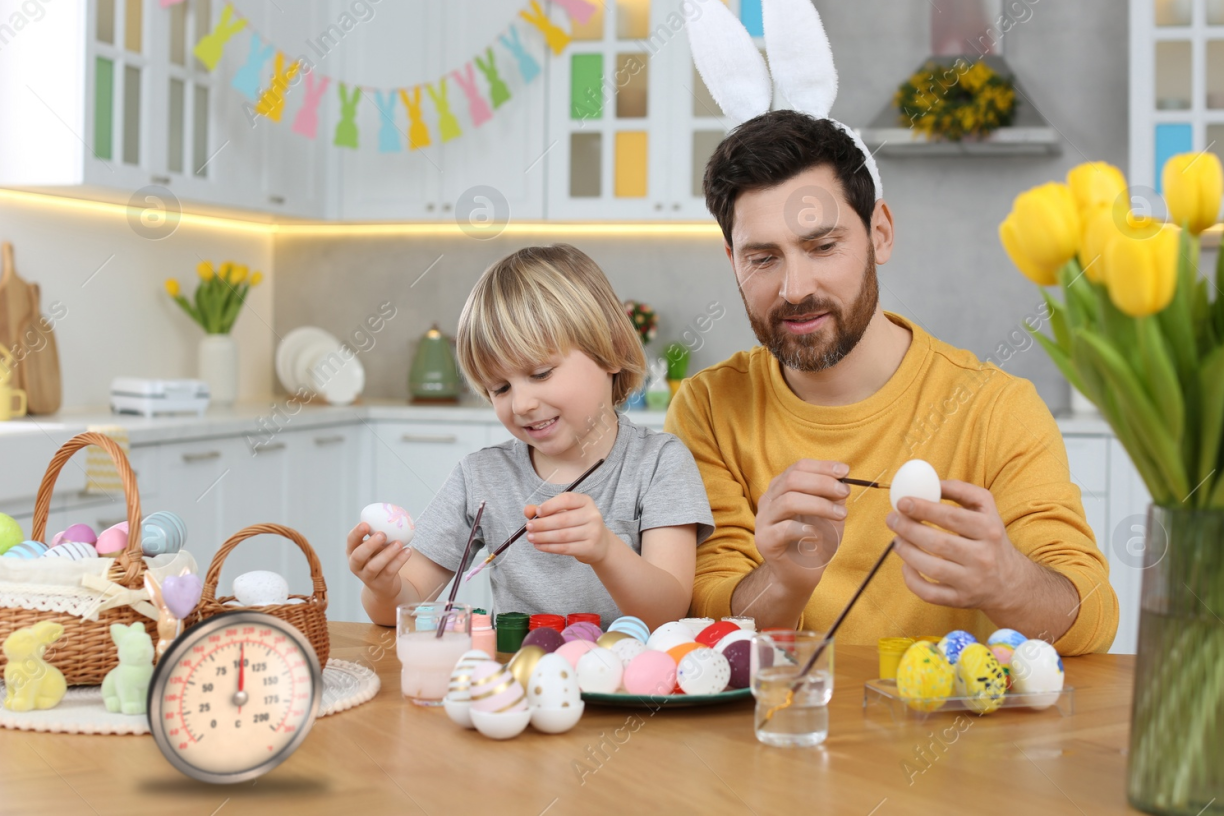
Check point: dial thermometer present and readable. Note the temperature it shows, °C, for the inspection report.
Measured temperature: 100 °C
